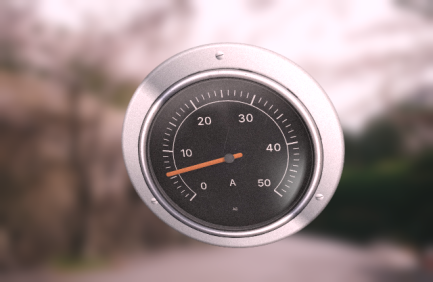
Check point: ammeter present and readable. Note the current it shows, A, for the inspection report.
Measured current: 6 A
